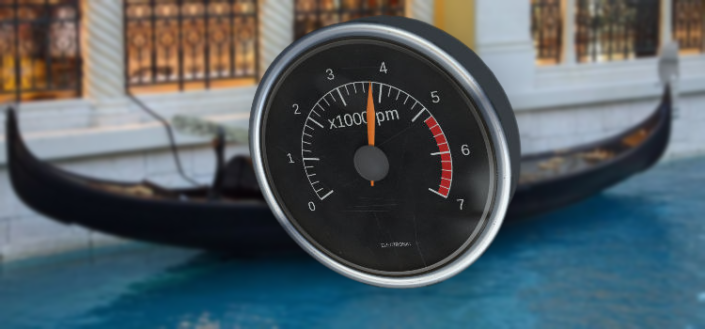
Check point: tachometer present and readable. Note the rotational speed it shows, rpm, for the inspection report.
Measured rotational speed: 3800 rpm
